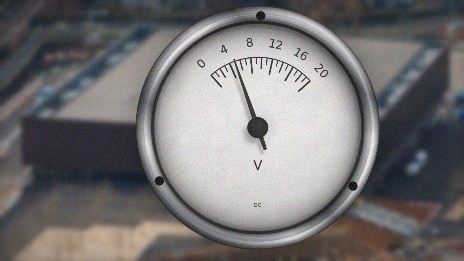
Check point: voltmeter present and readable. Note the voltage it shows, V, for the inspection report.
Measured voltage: 5 V
